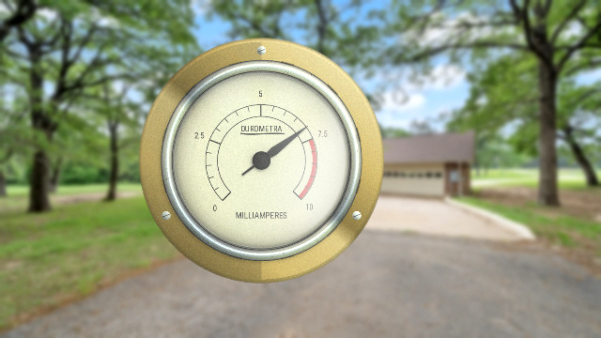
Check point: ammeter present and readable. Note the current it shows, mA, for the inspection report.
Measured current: 7 mA
